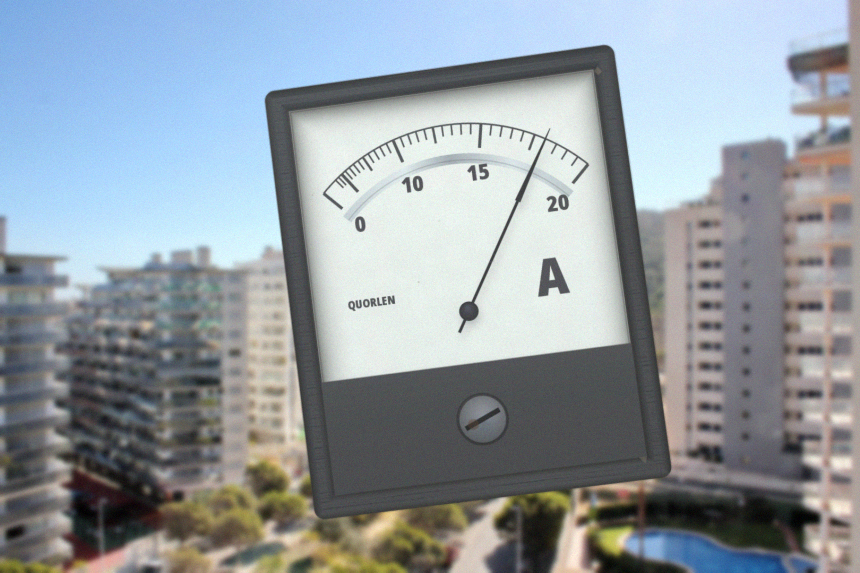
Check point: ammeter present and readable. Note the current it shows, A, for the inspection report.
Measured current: 18 A
